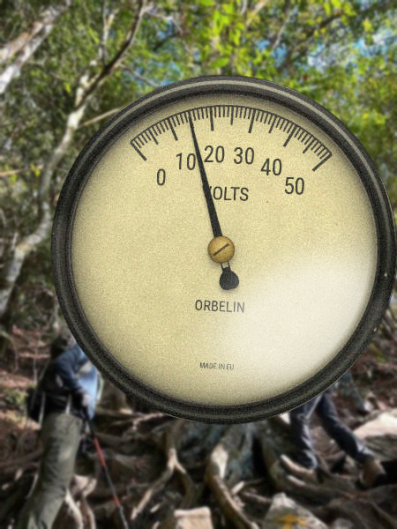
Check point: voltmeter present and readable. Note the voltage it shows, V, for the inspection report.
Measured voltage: 15 V
